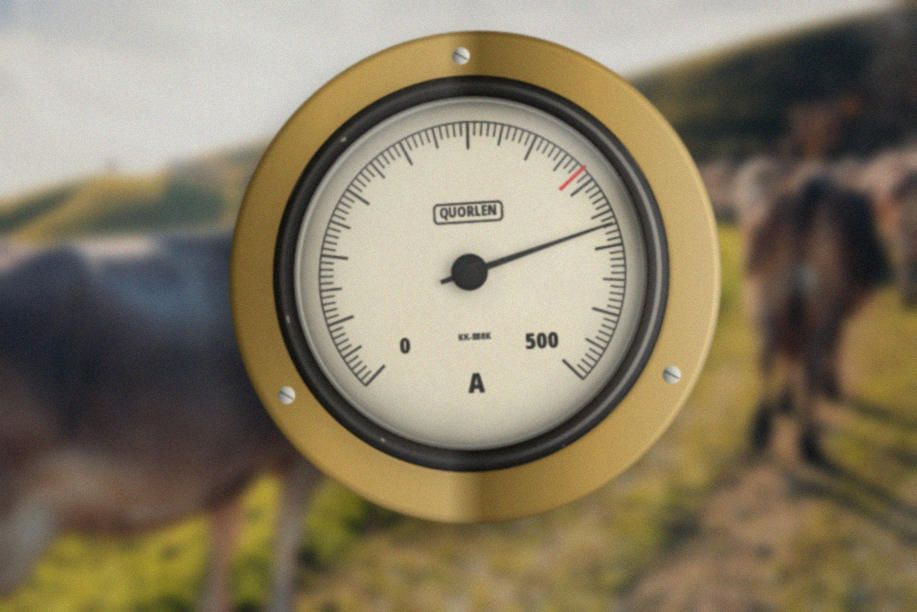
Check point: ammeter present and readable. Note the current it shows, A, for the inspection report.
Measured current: 385 A
